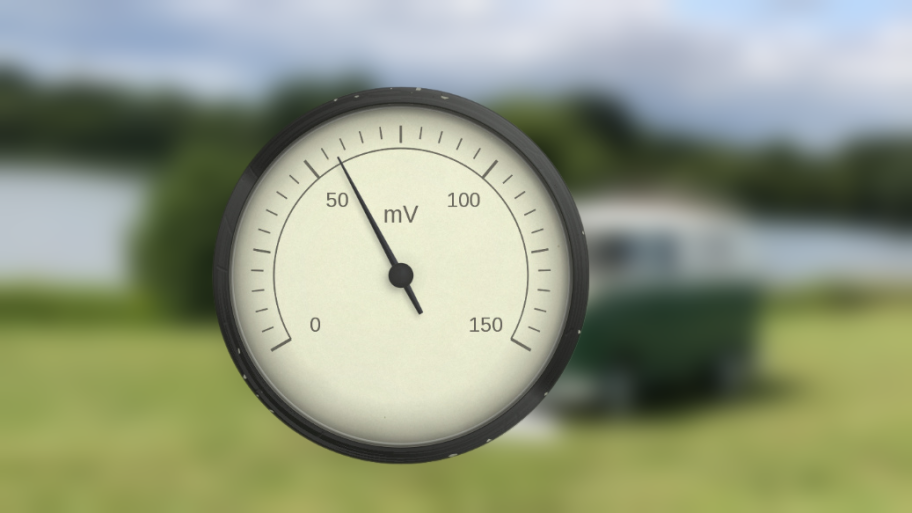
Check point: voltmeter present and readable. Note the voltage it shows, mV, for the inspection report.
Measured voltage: 57.5 mV
